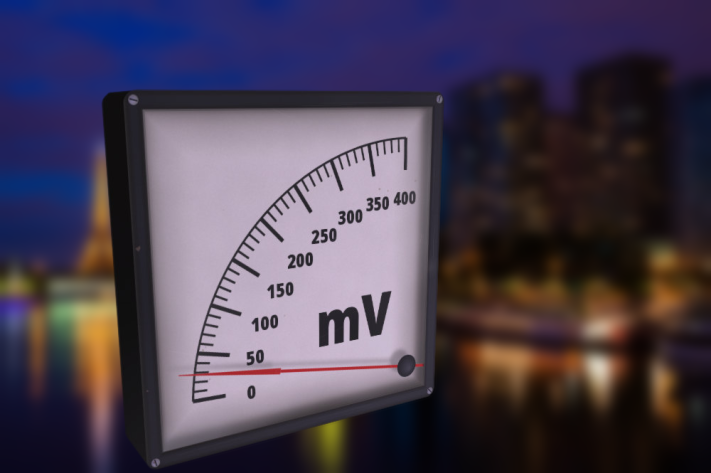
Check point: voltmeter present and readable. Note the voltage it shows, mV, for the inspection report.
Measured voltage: 30 mV
